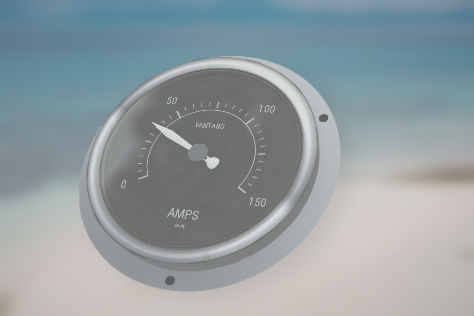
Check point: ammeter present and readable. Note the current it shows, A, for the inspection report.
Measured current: 35 A
